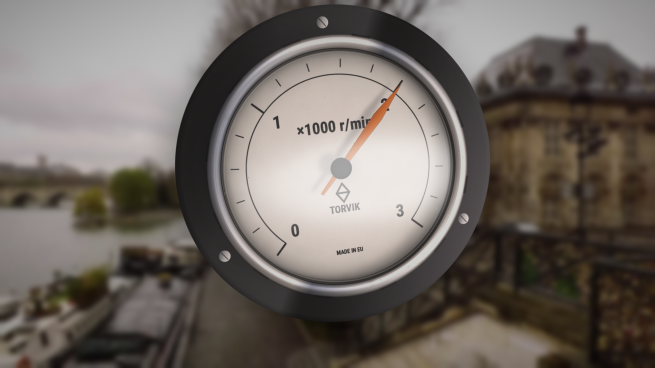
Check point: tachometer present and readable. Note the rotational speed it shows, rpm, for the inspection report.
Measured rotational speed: 2000 rpm
